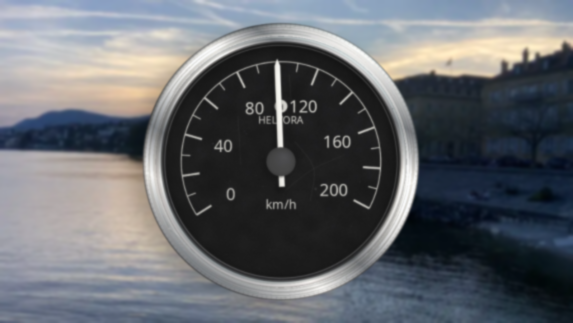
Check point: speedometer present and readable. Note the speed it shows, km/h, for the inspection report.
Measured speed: 100 km/h
